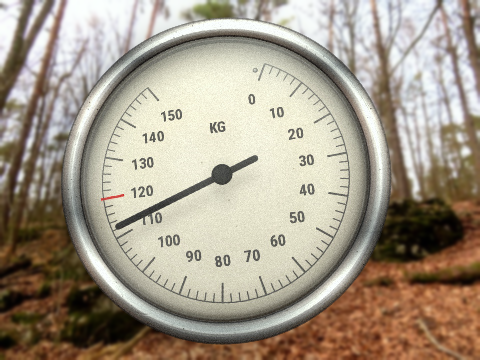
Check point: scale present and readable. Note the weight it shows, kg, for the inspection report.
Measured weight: 112 kg
